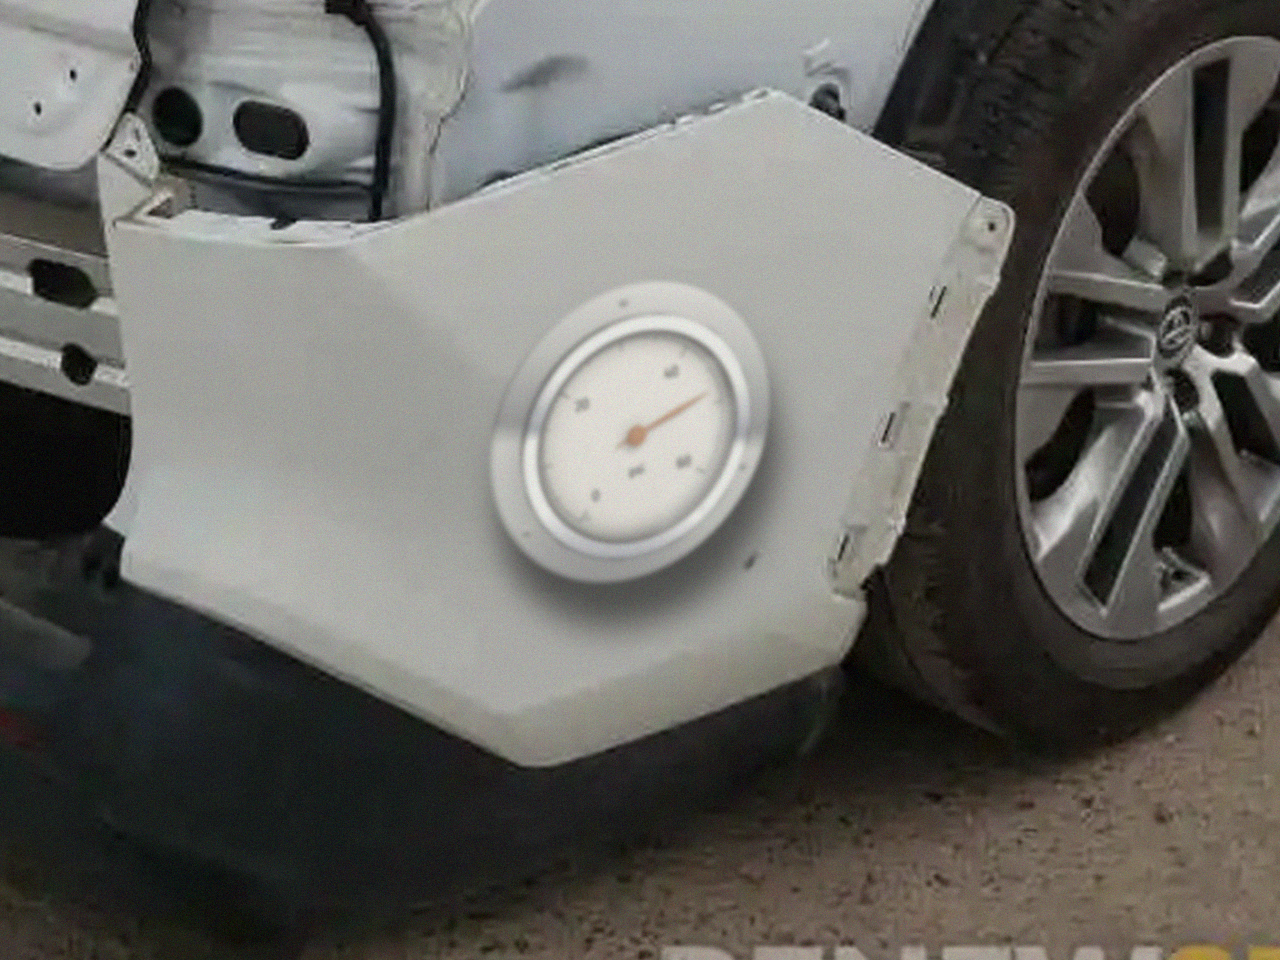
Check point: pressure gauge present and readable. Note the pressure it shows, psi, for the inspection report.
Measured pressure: 47.5 psi
